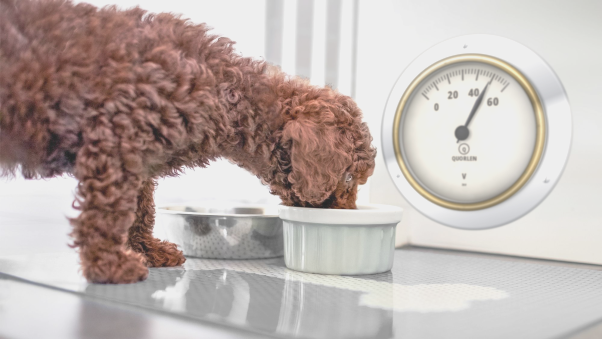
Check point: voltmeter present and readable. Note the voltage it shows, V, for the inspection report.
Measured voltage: 50 V
